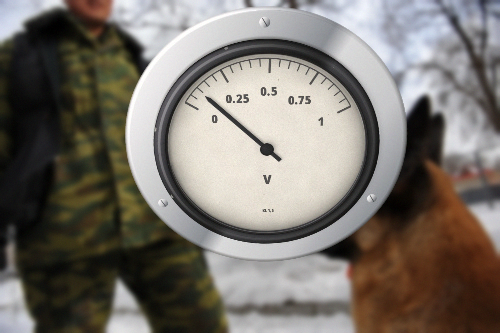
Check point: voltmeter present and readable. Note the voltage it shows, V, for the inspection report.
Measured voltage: 0.1 V
